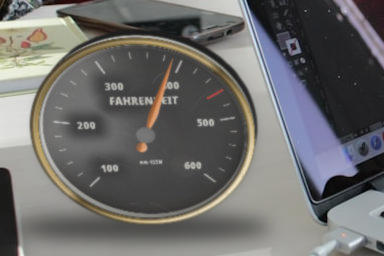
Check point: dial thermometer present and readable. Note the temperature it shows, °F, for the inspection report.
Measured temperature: 390 °F
